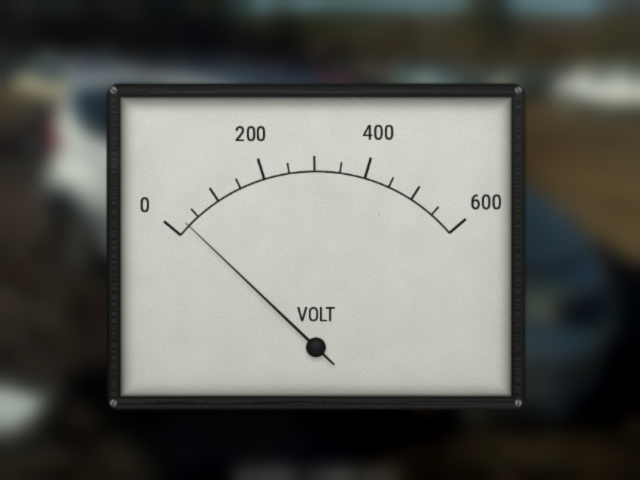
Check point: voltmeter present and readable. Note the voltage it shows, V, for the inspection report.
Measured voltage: 25 V
